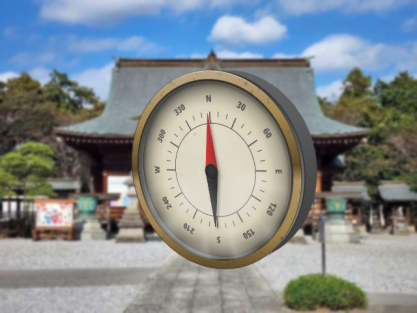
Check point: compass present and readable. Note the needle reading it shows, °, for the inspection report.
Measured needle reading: 0 °
